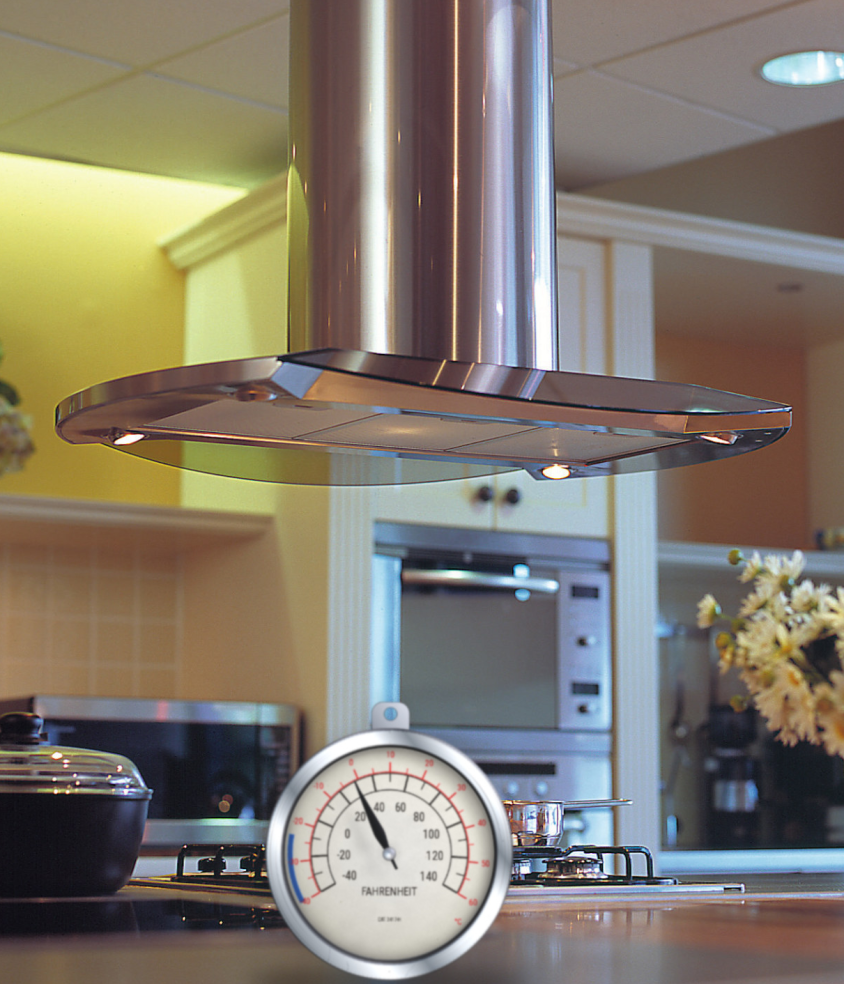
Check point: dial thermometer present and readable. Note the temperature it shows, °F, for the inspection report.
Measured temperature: 30 °F
